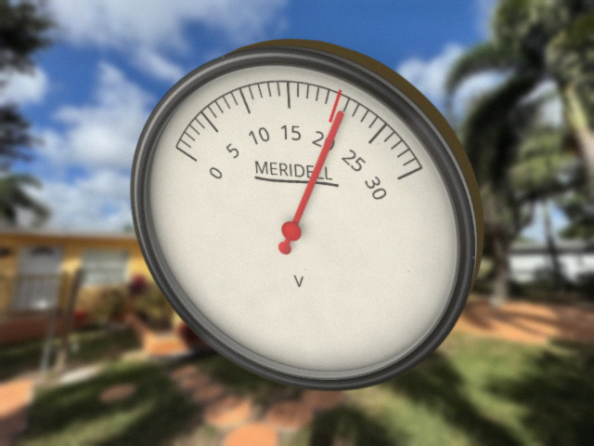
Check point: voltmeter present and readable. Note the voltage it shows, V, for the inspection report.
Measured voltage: 21 V
